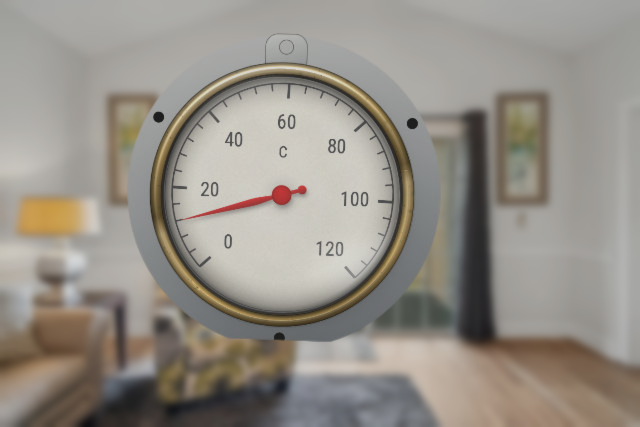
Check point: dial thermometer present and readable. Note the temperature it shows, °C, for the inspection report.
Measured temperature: 12 °C
